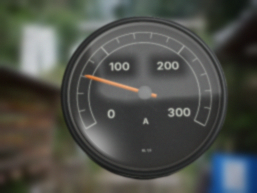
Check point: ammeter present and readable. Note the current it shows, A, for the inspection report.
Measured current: 60 A
